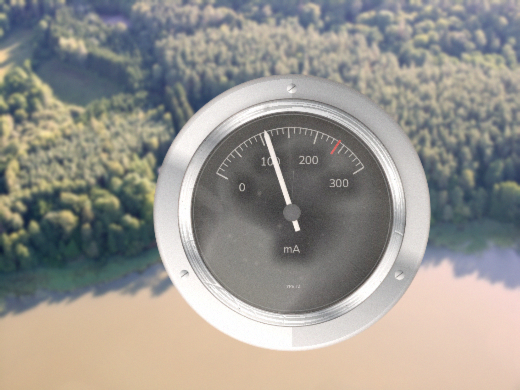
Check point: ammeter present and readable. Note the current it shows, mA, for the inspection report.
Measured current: 110 mA
